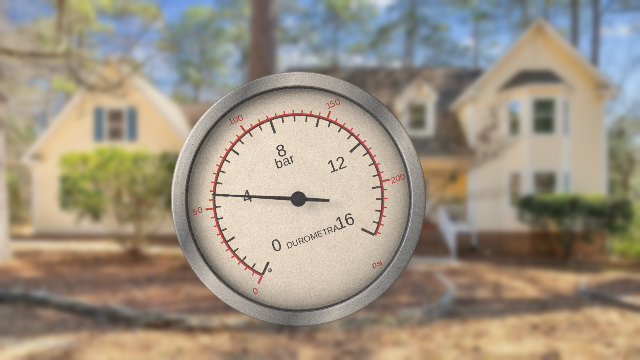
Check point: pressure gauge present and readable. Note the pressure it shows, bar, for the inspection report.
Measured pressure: 4 bar
